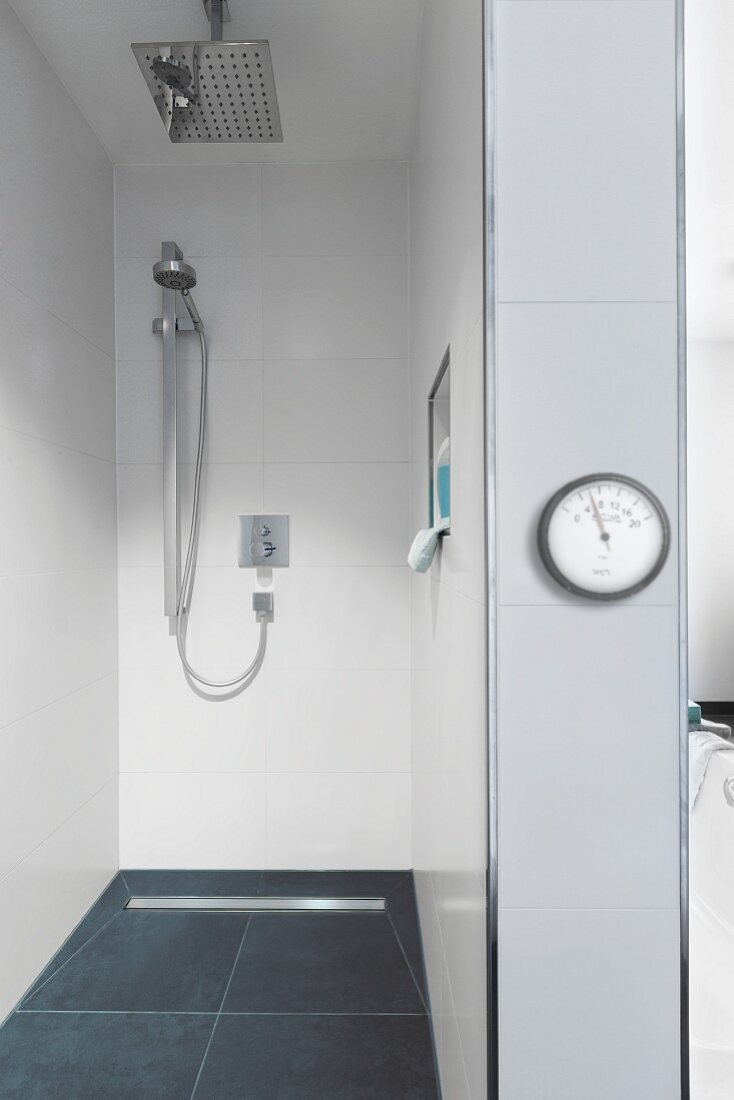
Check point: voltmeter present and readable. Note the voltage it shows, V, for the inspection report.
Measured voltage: 6 V
